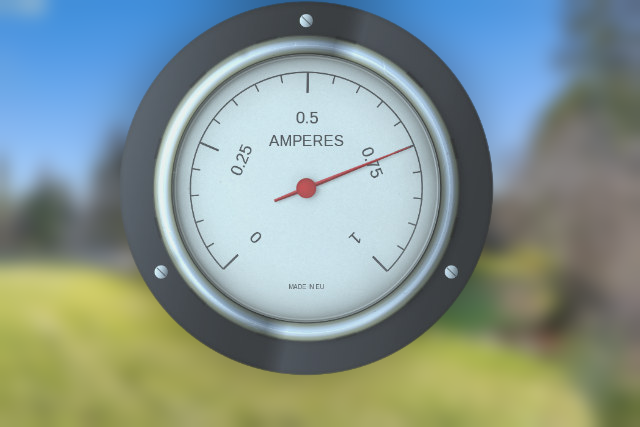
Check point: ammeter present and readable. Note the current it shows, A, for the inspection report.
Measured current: 0.75 A
